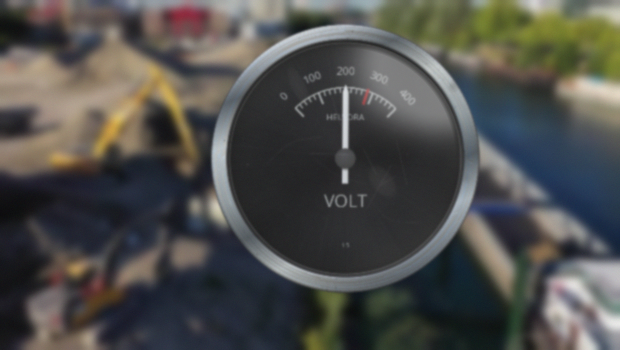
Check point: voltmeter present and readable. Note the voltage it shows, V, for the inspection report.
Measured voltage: 200 V
